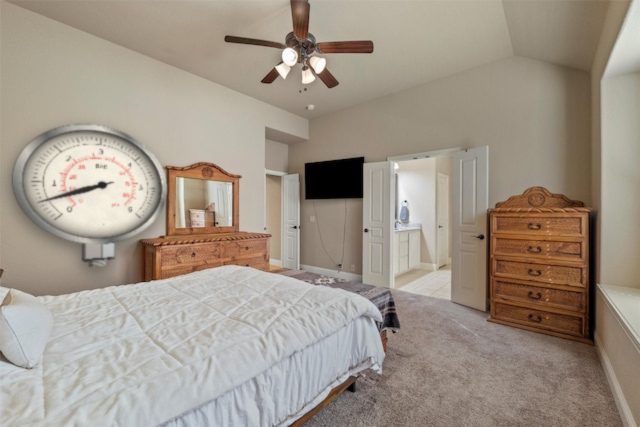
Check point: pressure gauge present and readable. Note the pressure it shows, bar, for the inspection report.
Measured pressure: 0.5 bar
